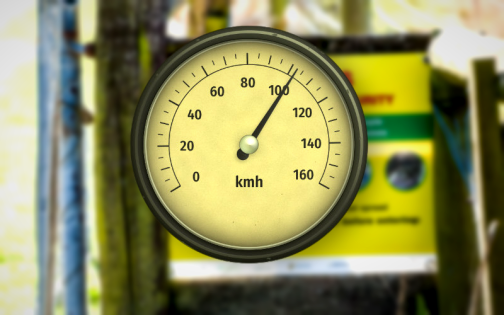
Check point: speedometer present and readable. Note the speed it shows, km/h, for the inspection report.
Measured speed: 102.5 km/h
